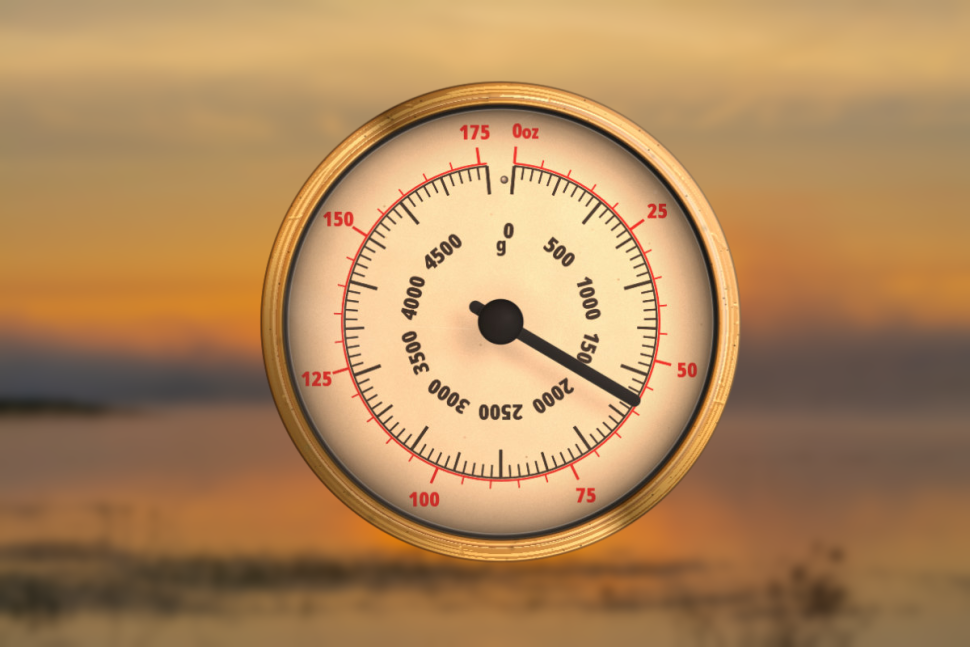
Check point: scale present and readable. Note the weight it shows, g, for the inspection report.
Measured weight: 1650 g
